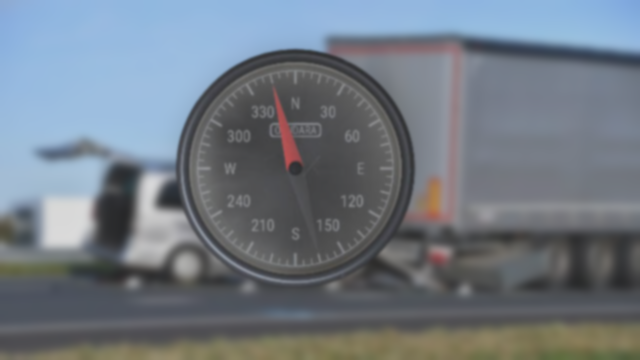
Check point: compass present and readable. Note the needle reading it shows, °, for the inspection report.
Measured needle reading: 345 °
